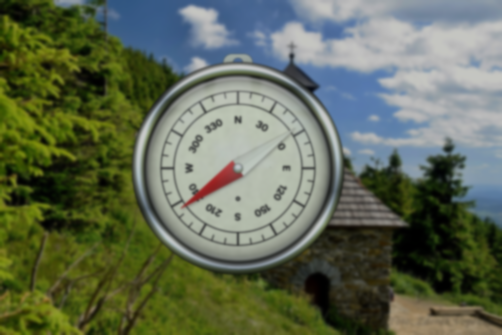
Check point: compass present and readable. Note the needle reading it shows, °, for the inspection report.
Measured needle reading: 235 °
